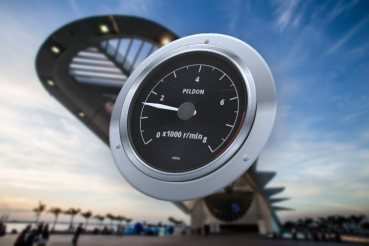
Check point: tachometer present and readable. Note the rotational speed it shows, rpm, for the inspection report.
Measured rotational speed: 1500 rpm
